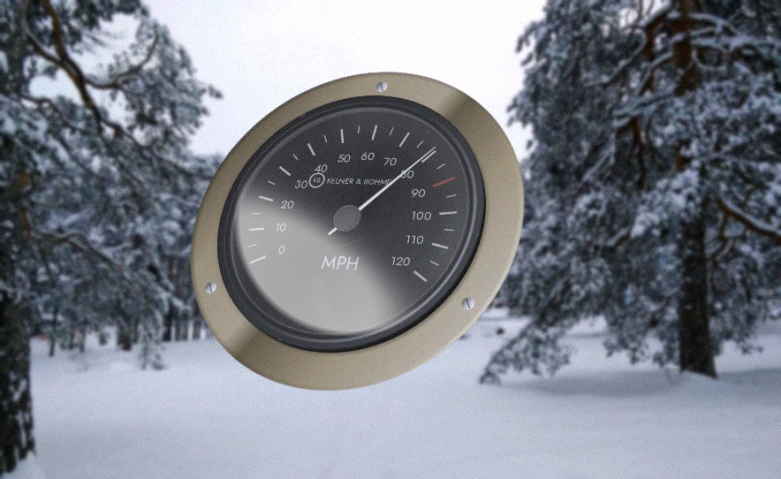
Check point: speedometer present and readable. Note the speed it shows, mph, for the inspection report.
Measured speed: 80 mph
